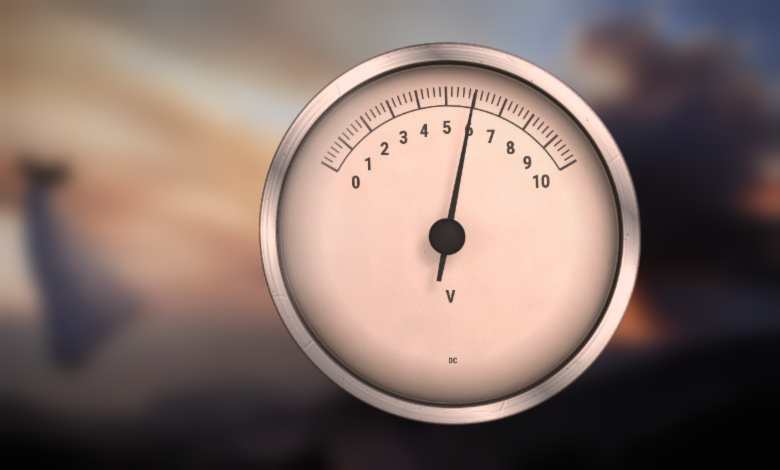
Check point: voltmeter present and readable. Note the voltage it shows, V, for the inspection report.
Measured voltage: 6 V
